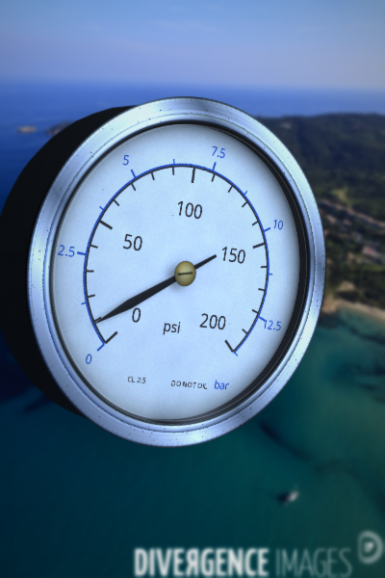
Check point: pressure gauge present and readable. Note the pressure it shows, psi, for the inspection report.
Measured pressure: 10 psi
